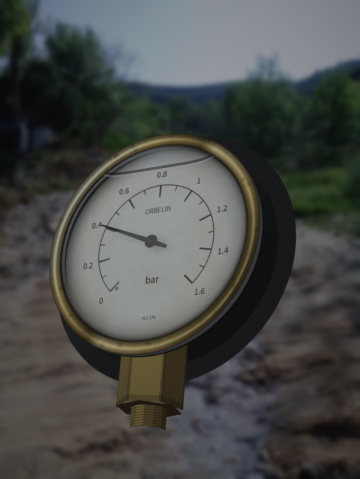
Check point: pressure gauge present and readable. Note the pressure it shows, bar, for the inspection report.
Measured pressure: 0.4 bar
